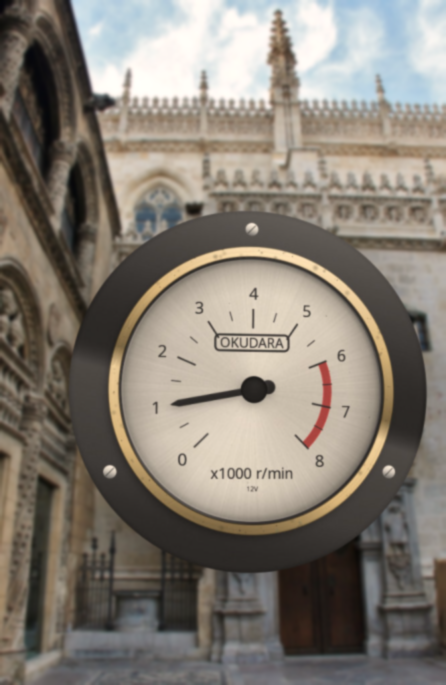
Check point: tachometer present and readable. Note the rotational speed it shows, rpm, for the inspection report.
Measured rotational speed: 1000 rpm
